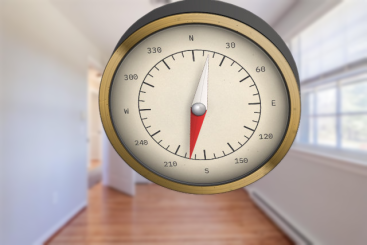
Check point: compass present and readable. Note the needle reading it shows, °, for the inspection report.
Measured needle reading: 195 °
